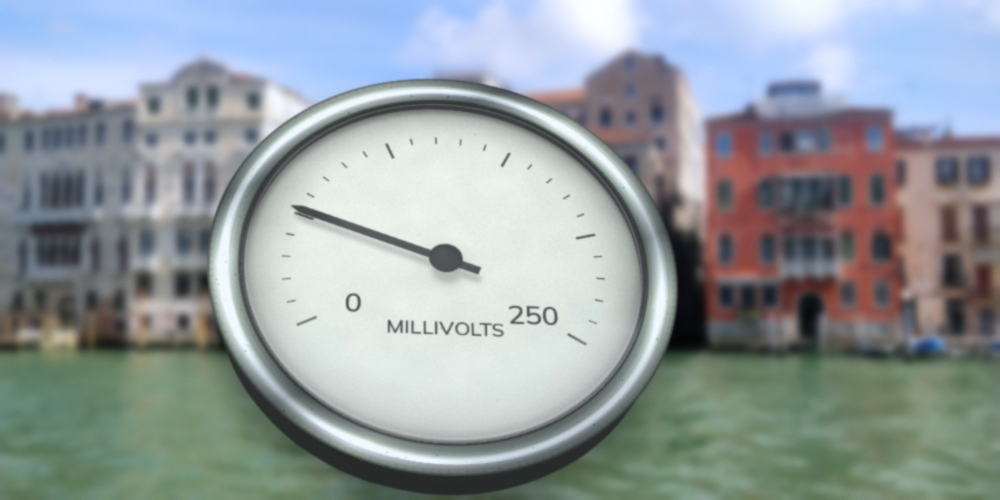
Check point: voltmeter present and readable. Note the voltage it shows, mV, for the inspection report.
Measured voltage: 50 mV
